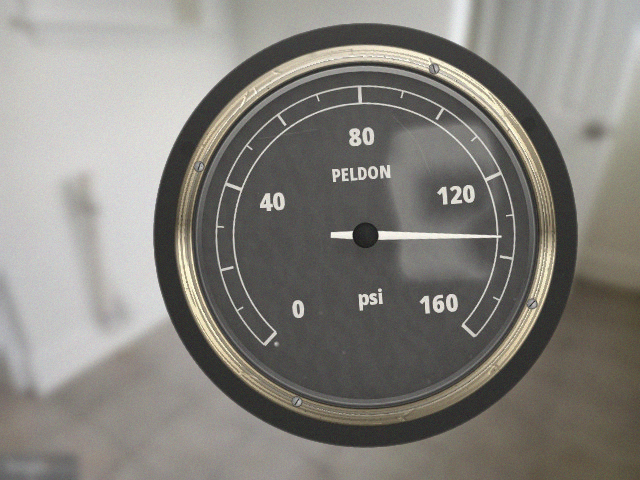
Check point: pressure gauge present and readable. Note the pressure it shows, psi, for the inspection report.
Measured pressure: 135 psi
